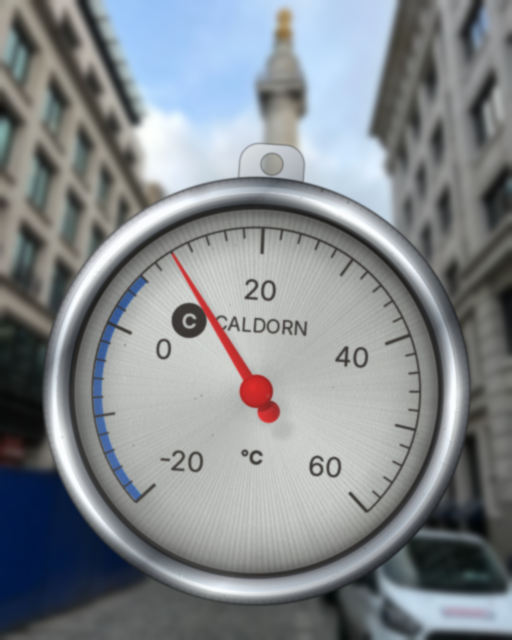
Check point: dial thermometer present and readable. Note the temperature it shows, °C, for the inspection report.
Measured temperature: 10 °C
